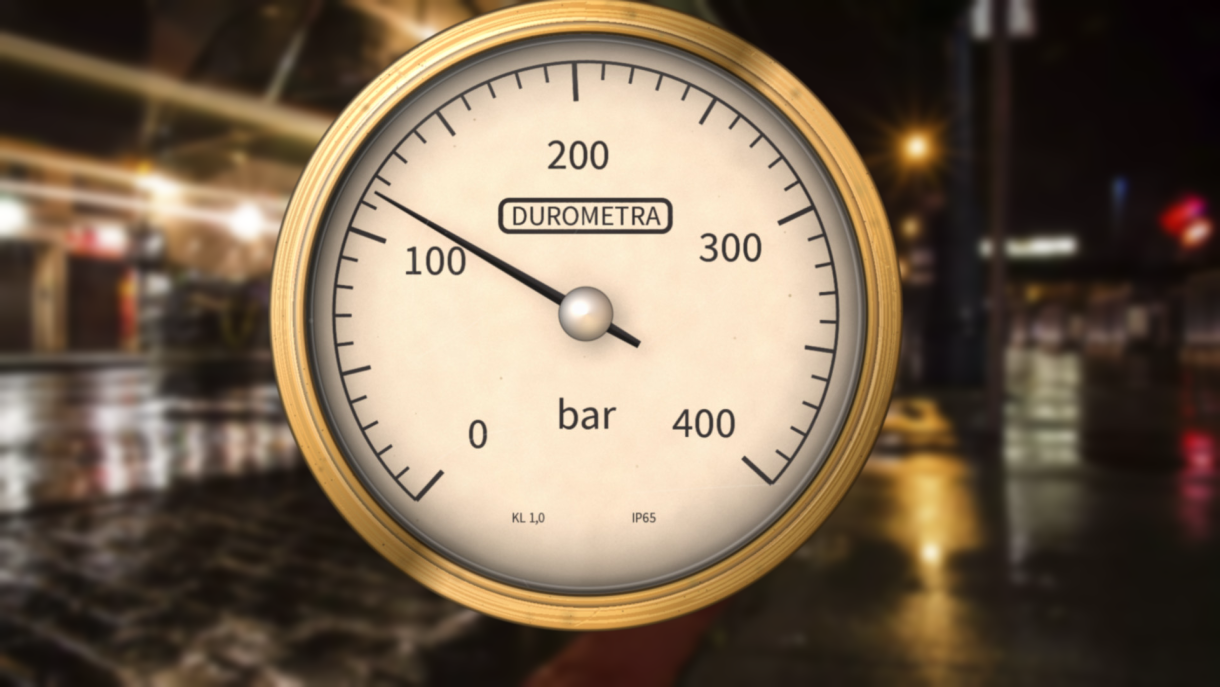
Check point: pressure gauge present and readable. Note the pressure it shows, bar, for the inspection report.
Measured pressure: 115 bar
